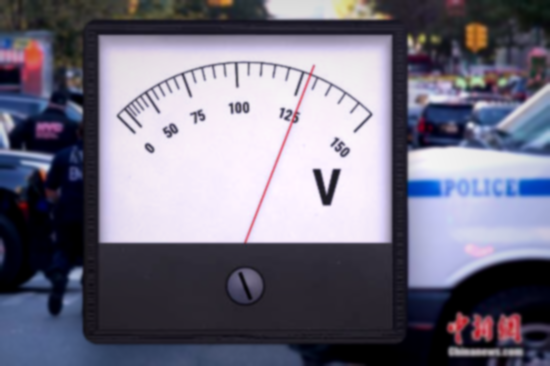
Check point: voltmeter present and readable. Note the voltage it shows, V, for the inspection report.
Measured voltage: 127.5 V
